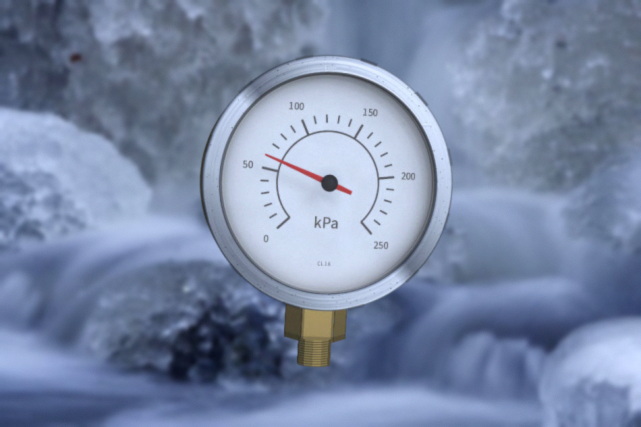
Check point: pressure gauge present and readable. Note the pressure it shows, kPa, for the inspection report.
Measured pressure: 60 kPa
